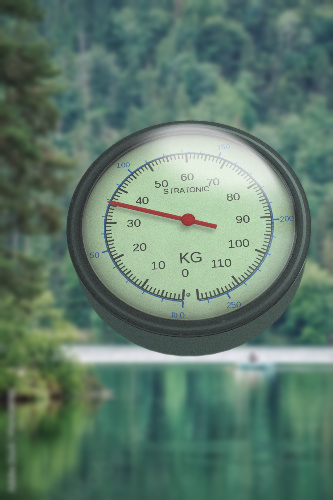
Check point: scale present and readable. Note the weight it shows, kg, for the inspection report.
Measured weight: 35 kg
